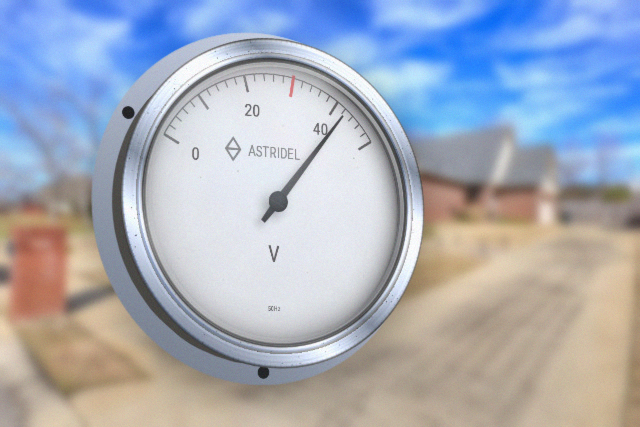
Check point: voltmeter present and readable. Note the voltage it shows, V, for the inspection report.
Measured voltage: 42 V
